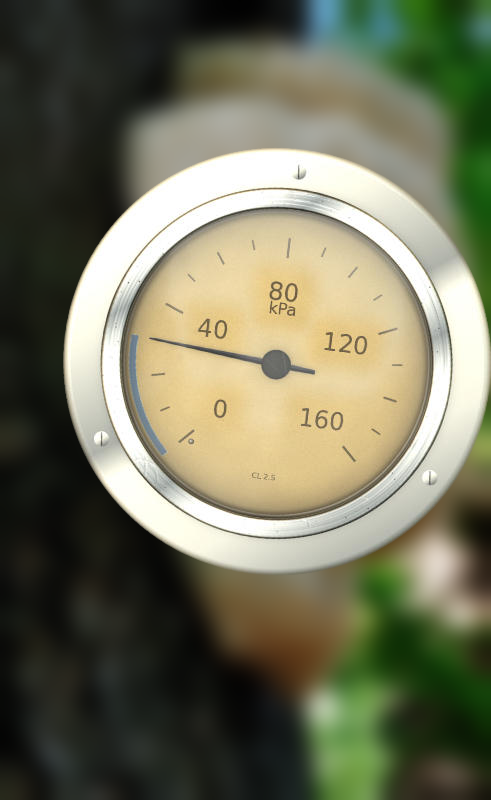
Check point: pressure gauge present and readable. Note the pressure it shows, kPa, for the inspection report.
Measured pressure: 30 kPa
